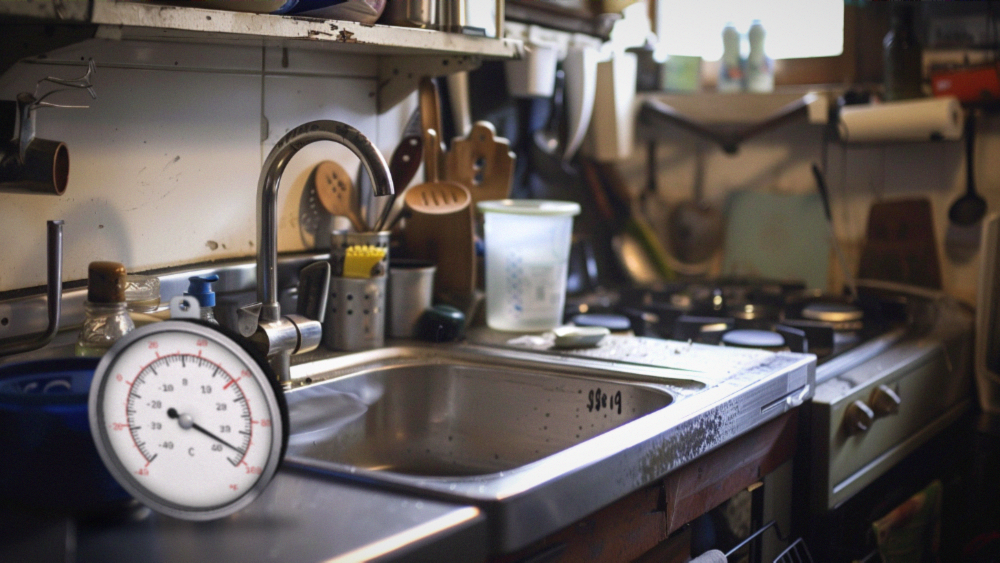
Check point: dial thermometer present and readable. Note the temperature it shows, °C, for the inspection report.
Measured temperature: 35 °C
